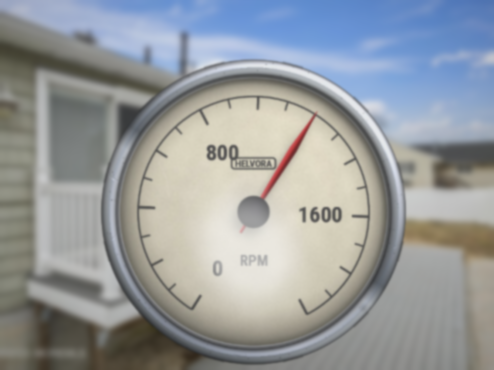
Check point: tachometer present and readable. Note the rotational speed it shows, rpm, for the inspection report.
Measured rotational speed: 1200 rpm
